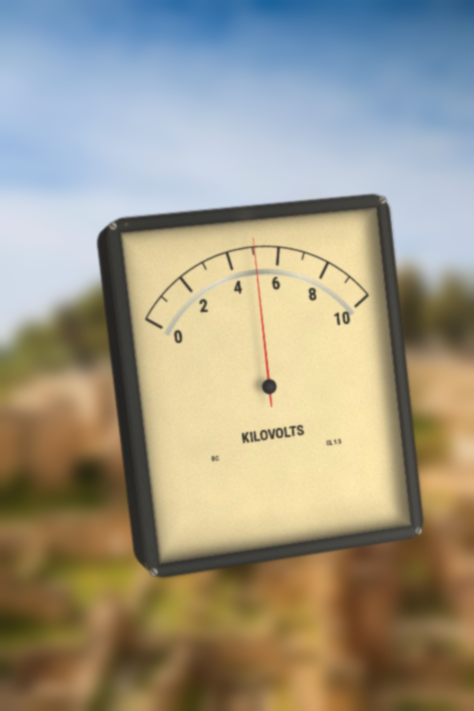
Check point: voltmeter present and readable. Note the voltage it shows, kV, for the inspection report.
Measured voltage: 5 kV
